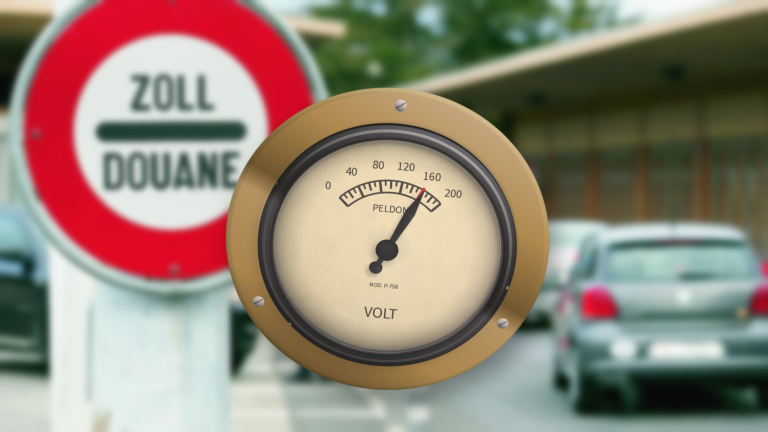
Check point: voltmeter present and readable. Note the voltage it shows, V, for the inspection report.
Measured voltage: 160 V
